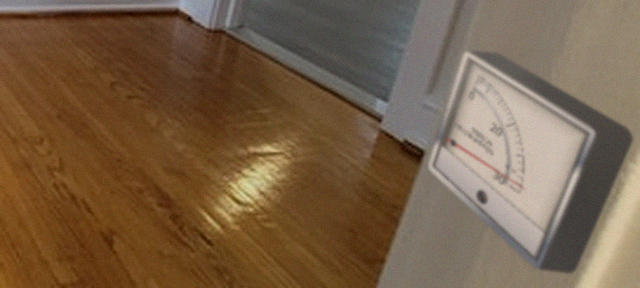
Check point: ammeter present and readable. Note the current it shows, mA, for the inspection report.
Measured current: 29 mA
